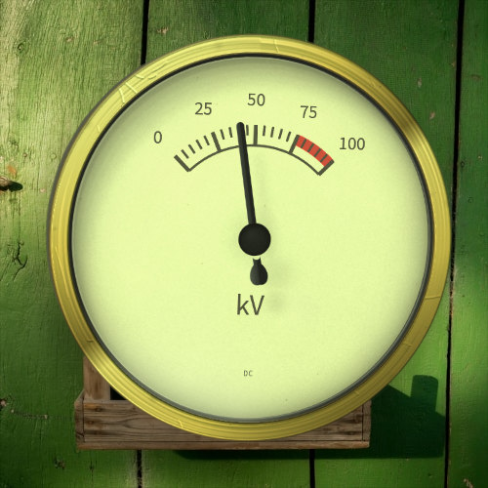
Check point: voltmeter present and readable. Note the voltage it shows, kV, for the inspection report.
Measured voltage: 40 kV
